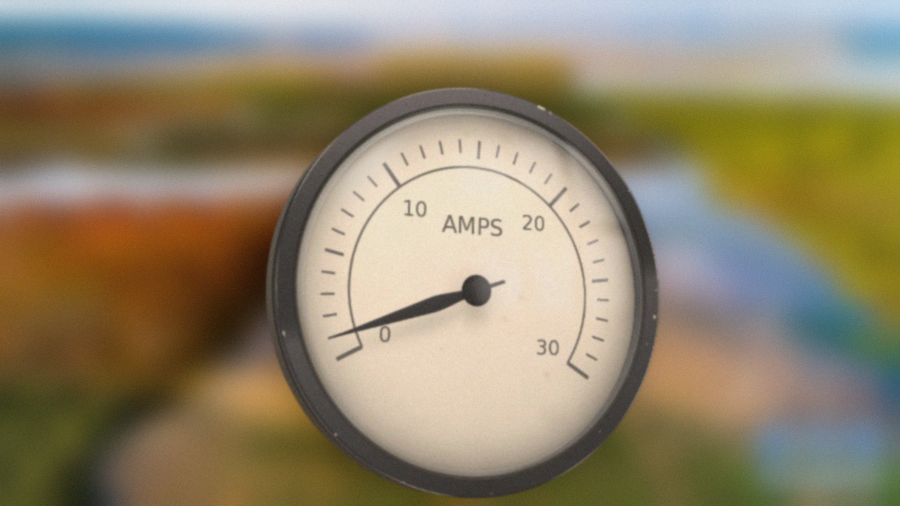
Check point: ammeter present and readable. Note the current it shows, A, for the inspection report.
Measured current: 1 A
